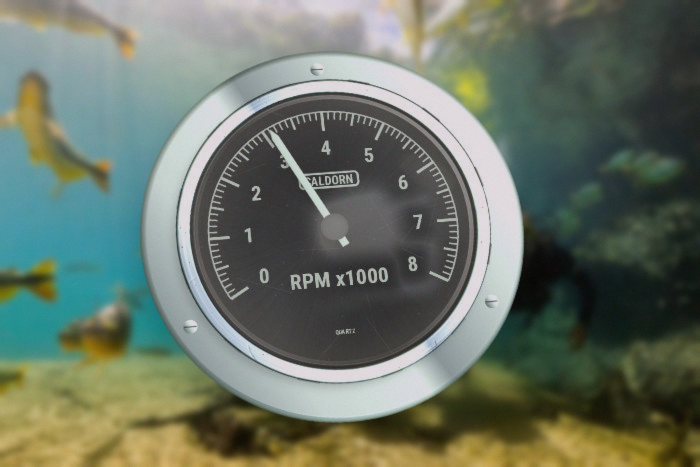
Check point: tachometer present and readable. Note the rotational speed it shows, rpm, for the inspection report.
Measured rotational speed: 3100 rpm
